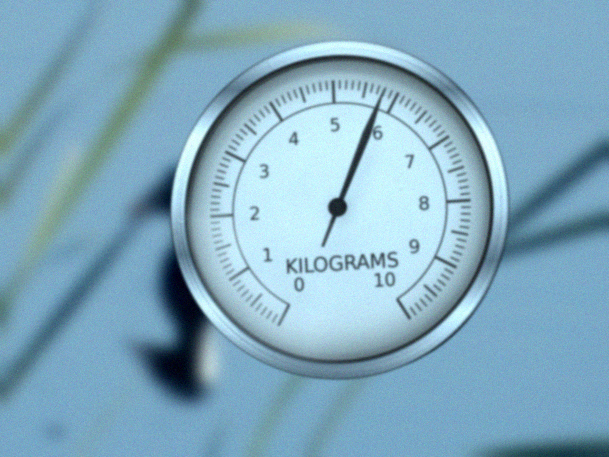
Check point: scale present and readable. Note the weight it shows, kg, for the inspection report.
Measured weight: 5.8 kg
